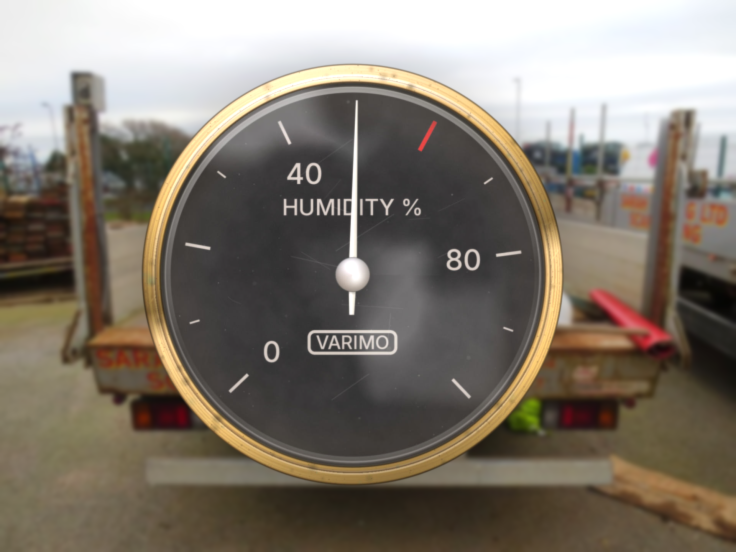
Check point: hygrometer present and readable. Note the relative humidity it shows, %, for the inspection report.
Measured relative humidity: 50 %
